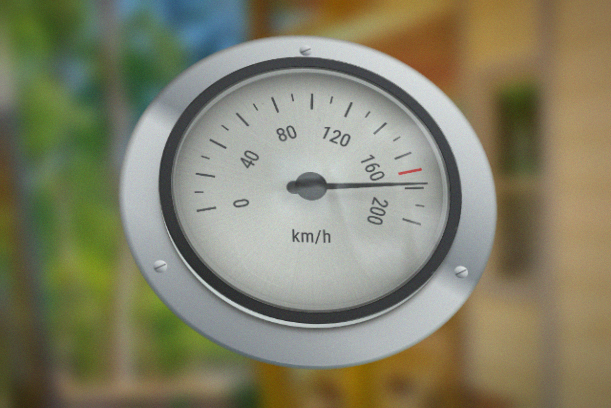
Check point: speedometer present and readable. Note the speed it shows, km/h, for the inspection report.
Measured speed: 180 km/h
